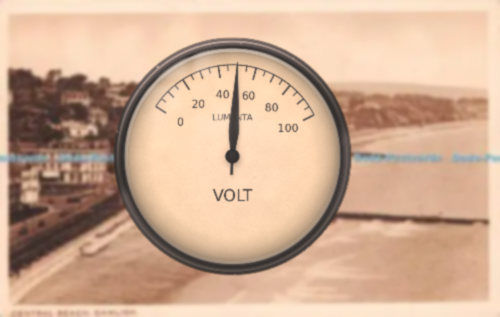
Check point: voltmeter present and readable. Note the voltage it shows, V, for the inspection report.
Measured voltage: 50 V
